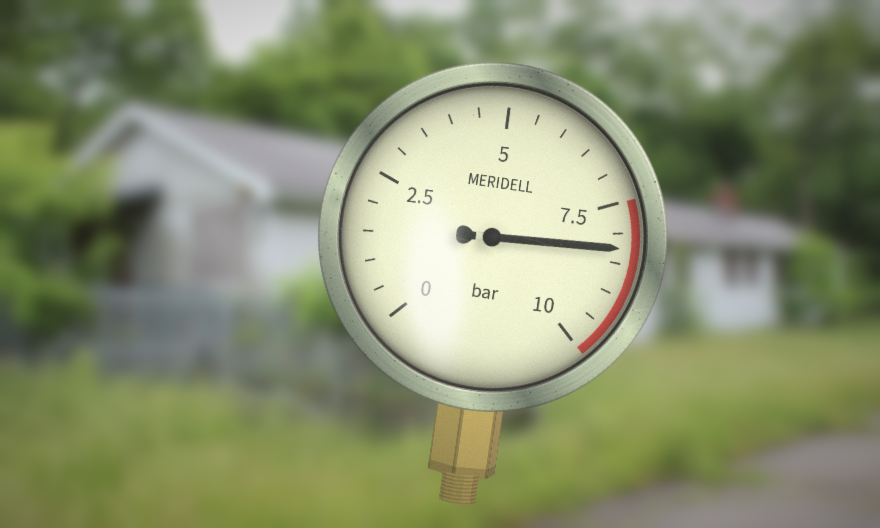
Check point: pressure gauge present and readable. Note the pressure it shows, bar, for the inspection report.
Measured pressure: 8.25 bar
